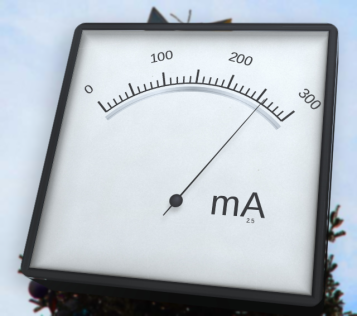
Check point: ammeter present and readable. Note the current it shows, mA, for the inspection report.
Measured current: 260 mA
